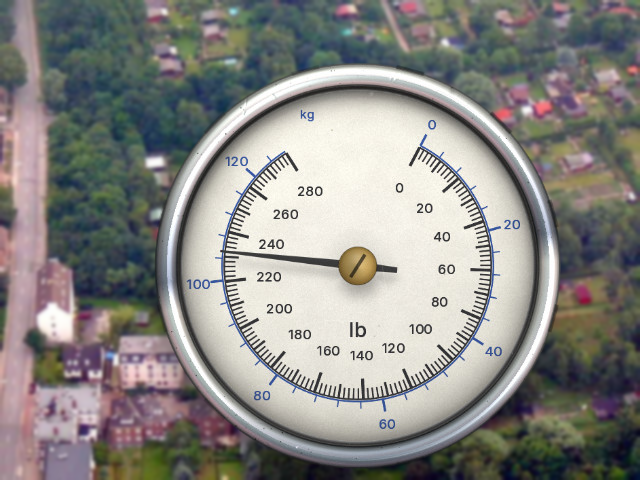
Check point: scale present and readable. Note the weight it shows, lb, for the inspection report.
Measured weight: 232 lb
